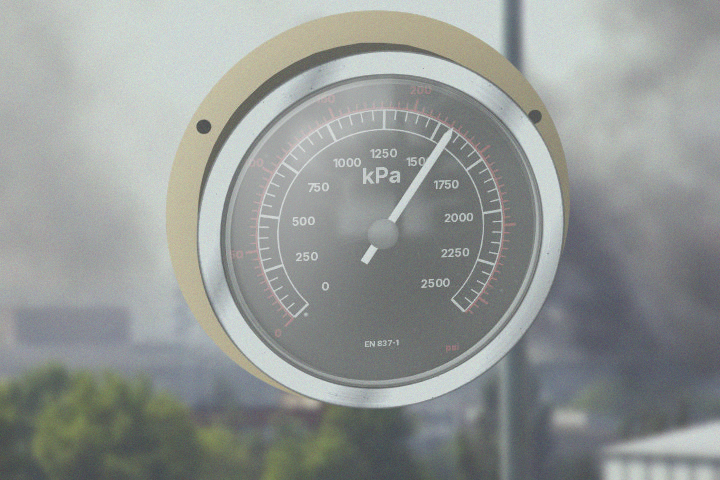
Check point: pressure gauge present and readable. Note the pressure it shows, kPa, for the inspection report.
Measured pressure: 1550 kPa
